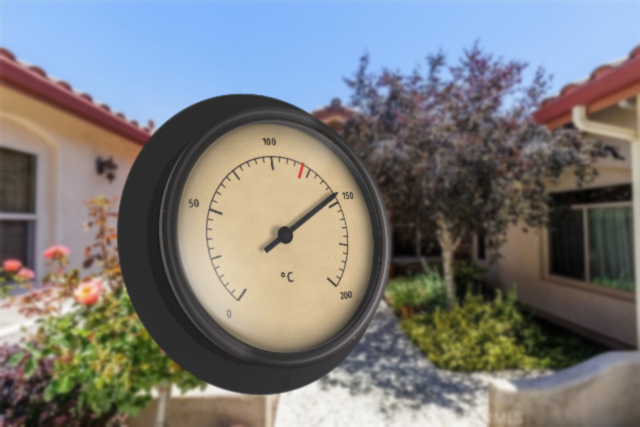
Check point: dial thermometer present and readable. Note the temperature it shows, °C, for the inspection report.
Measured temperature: 145 °C
